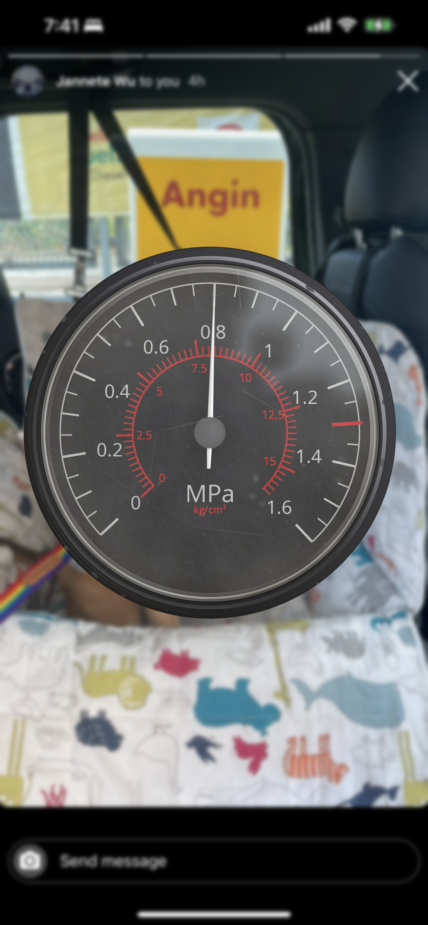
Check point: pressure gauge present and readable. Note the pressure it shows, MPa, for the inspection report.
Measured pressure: 0.8 MPa
